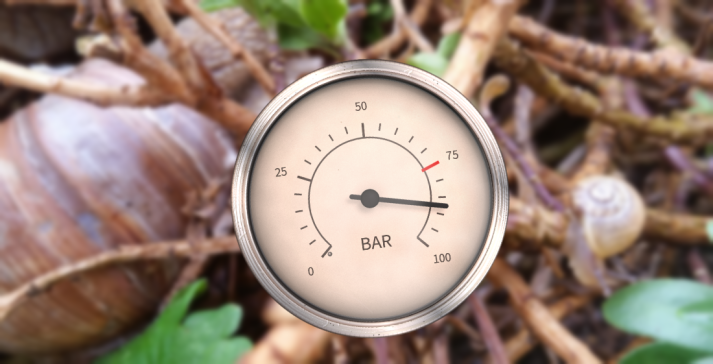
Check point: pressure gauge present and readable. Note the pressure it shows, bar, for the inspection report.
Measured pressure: 87.5 bar
